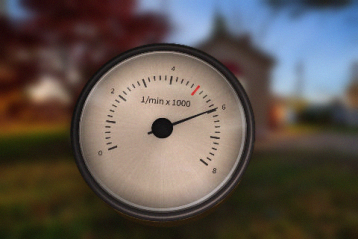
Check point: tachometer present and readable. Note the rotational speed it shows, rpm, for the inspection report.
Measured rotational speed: 6000 rpm
